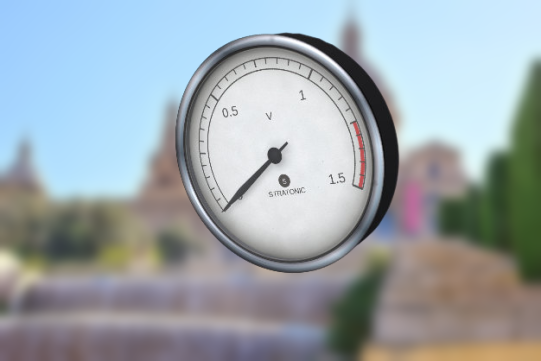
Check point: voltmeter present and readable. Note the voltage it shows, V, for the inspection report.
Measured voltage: 0 V
